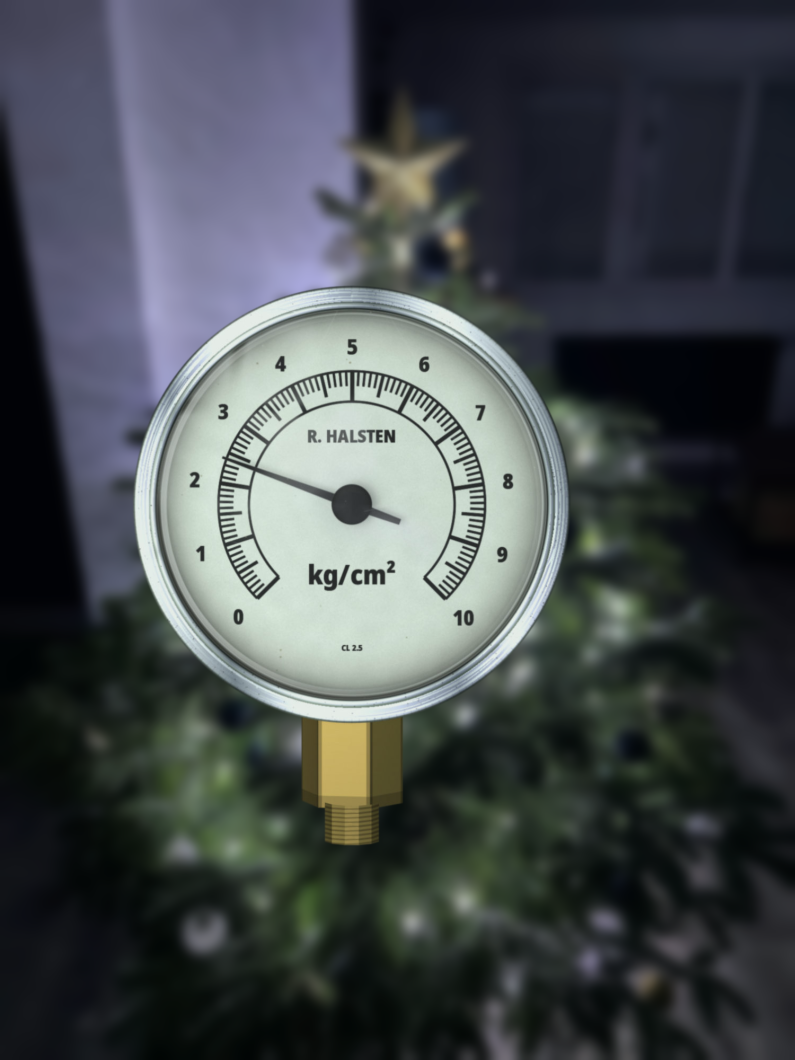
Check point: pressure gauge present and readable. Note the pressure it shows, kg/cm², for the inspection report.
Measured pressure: 2.4 kg/cm²
